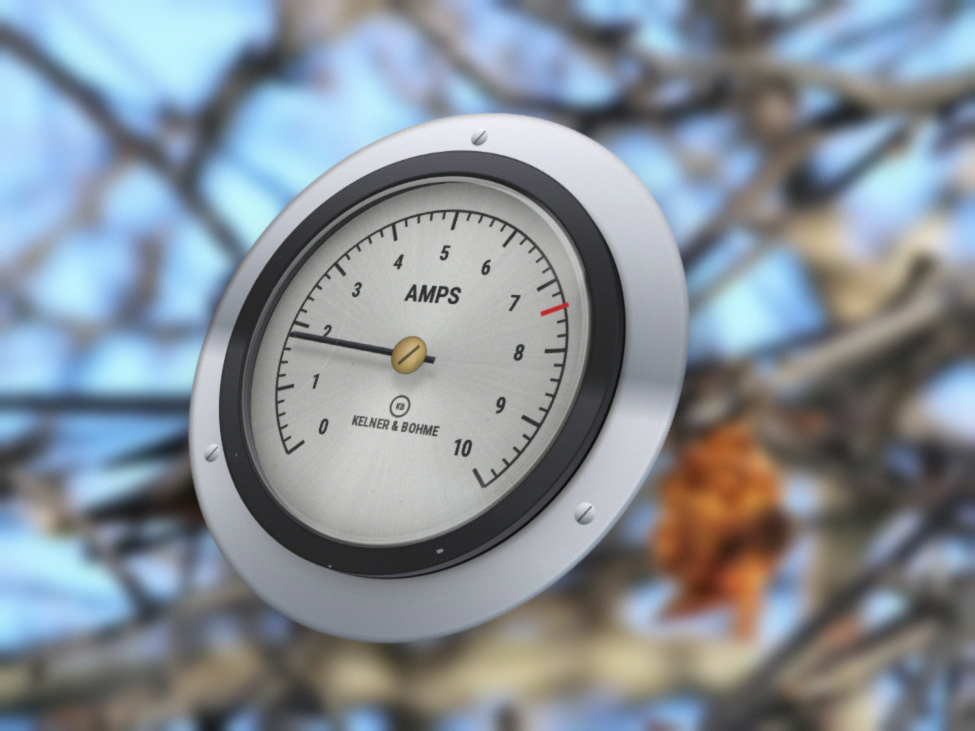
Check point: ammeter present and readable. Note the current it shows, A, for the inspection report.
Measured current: 1.8 A
